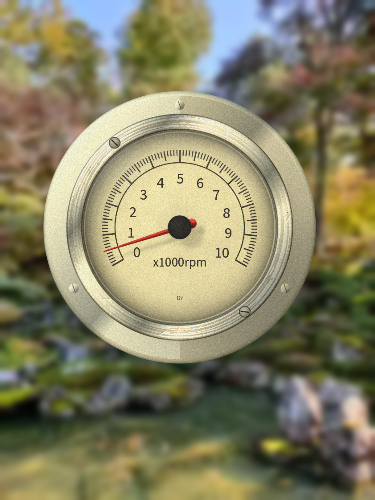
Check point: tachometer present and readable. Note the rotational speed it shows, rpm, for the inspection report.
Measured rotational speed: 500 rpm
